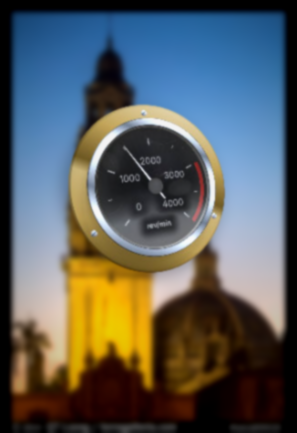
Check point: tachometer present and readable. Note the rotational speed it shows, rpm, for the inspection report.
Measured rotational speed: 1500 rpm
